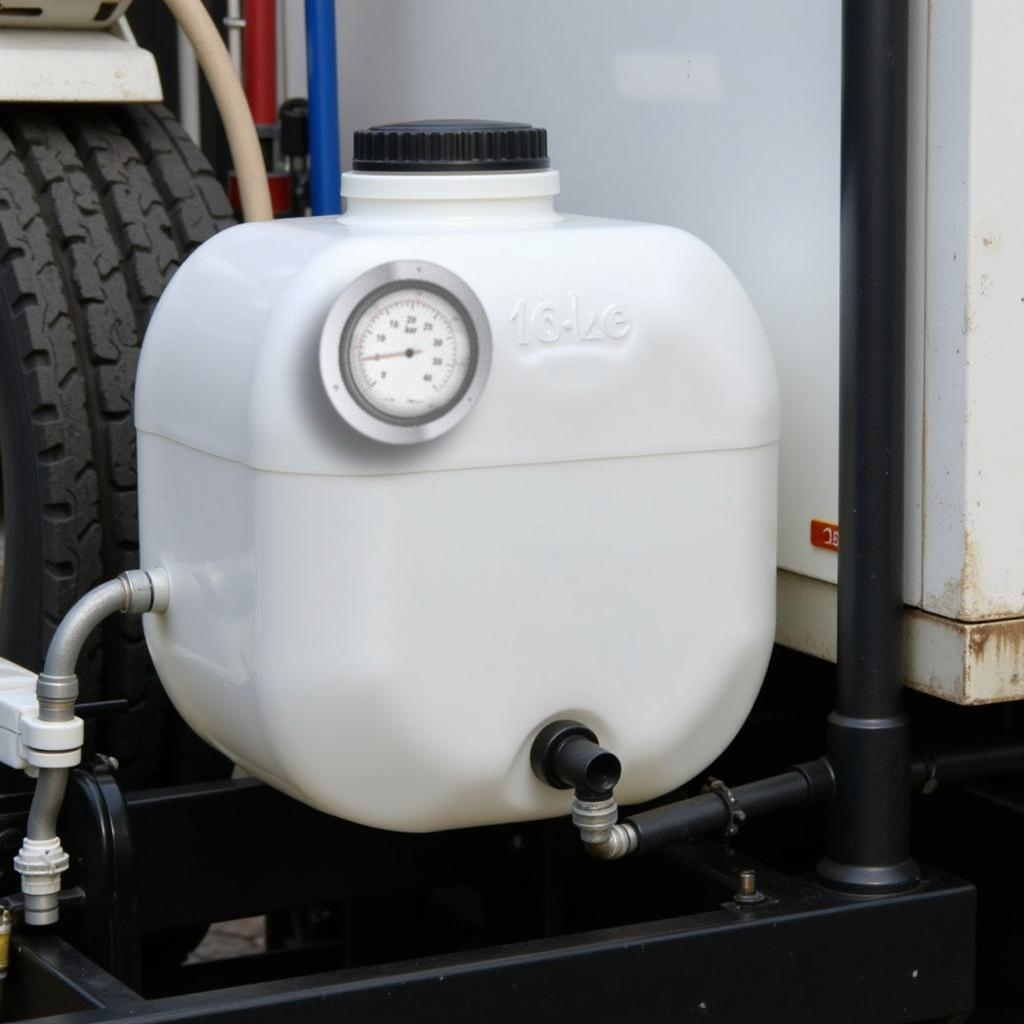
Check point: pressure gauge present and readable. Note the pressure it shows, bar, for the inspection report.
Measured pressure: 5 bar
